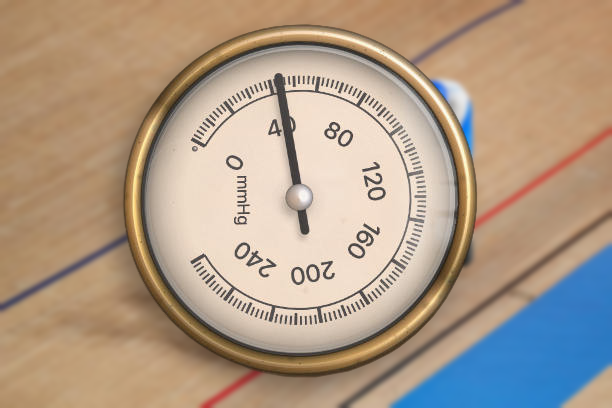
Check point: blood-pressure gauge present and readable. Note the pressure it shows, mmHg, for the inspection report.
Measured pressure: 44 mmHg
